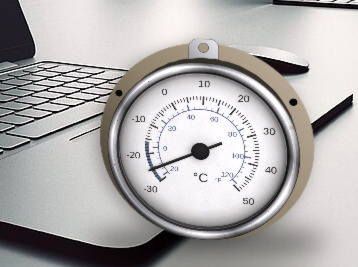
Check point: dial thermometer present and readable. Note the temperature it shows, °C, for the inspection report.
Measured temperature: -25 °C
